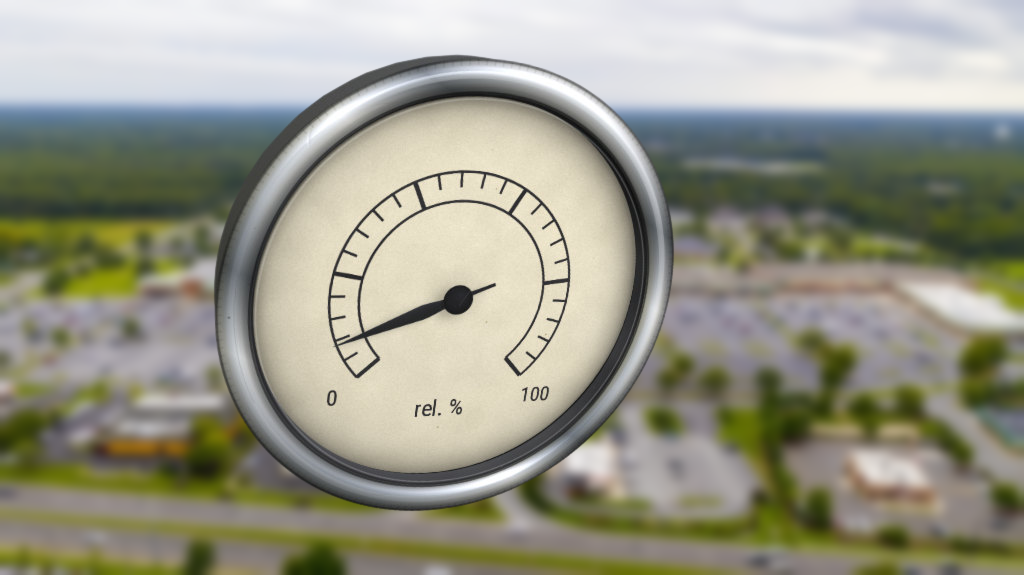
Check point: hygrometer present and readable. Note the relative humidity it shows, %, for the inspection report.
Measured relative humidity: 8 %
